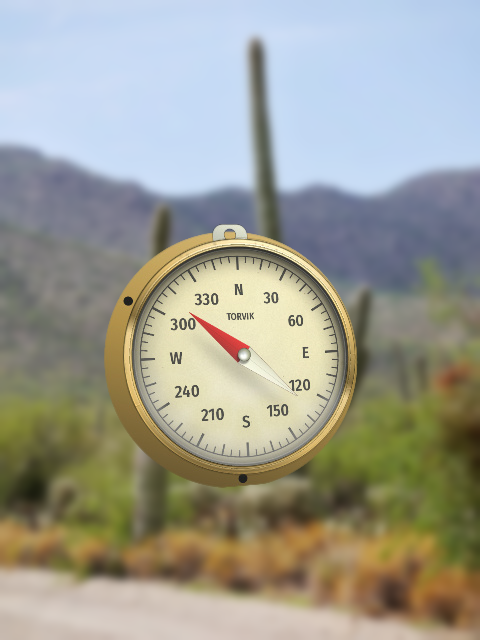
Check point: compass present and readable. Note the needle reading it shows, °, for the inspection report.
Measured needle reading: 310 °
